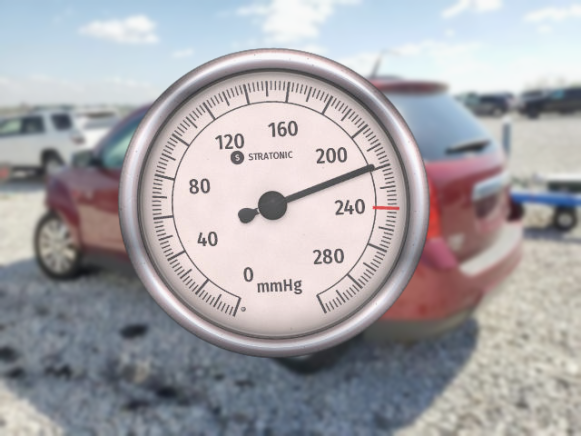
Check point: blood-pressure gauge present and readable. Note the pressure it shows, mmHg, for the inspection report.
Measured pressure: 218 mmHg
